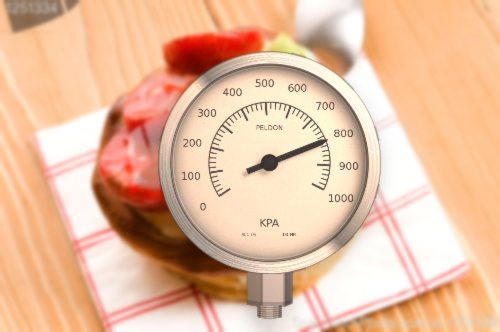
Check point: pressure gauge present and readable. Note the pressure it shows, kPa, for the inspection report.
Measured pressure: 800 kPa
